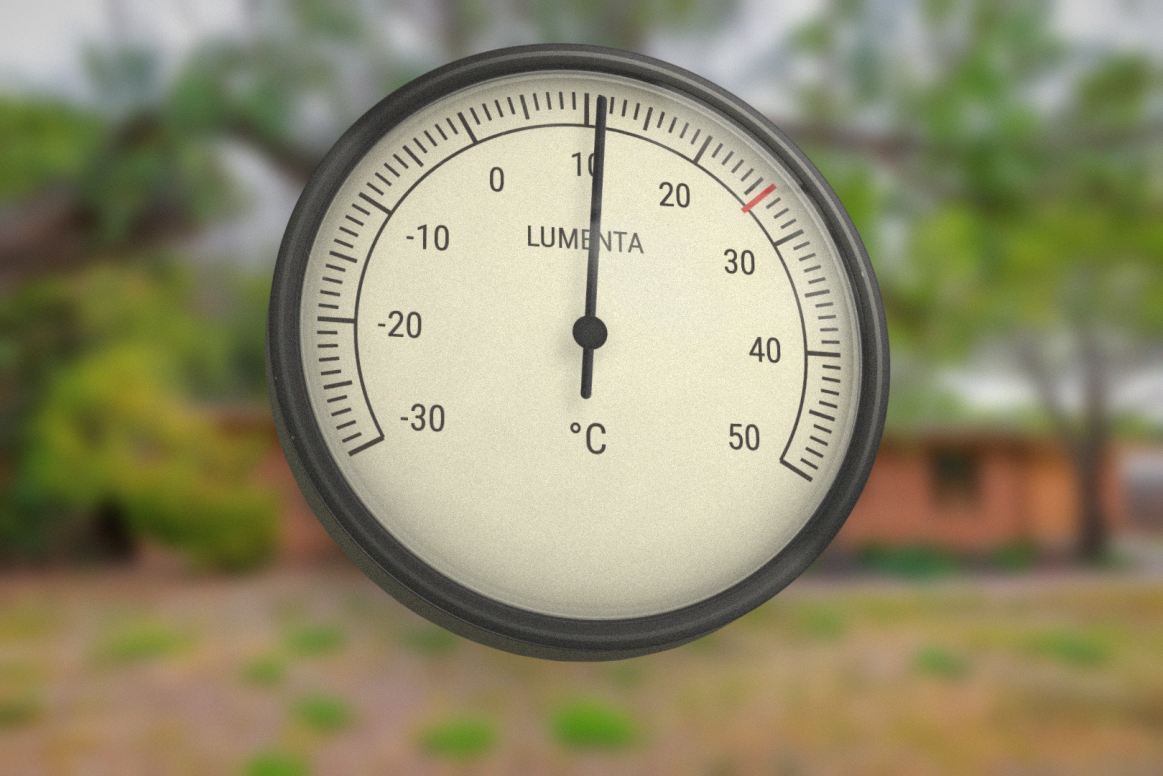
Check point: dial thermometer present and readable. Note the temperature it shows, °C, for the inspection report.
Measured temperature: 11 °C
